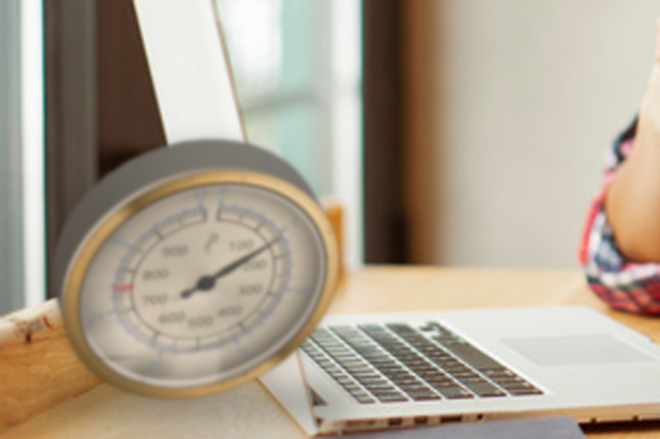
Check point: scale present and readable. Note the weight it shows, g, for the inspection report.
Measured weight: 150 g
